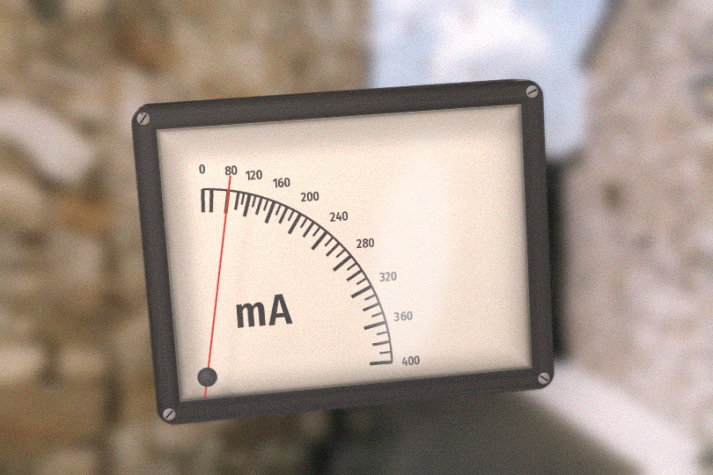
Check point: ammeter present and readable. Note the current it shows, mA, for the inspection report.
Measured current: 80 mA
